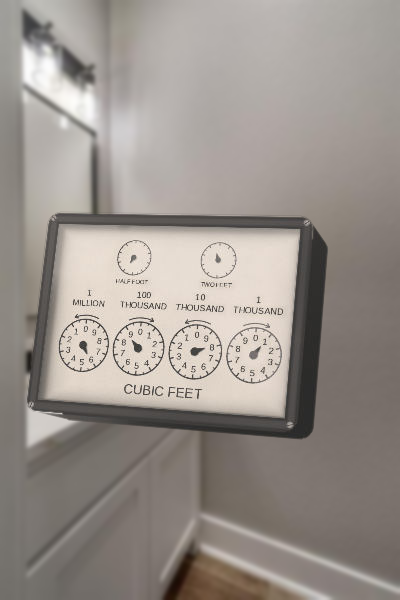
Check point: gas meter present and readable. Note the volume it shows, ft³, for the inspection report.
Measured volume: 588100 ft³
